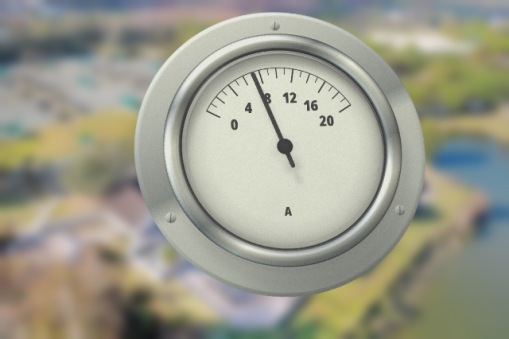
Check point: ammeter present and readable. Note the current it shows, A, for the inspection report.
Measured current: 7 A
